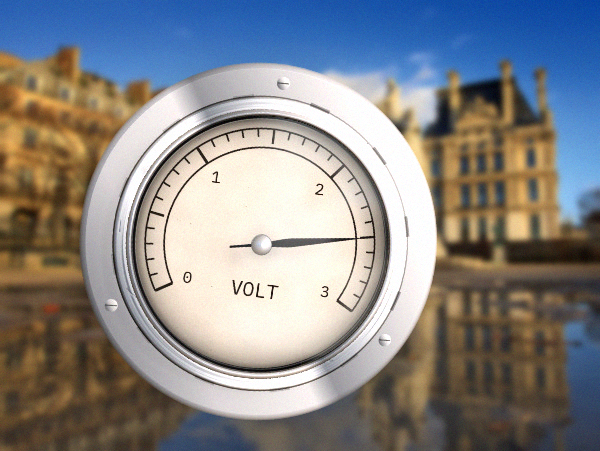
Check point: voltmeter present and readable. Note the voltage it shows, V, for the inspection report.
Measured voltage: 2.5 V
